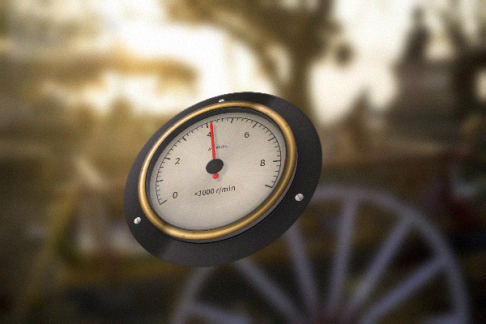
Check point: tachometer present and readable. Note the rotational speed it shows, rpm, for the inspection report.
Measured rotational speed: 4200 rpm
